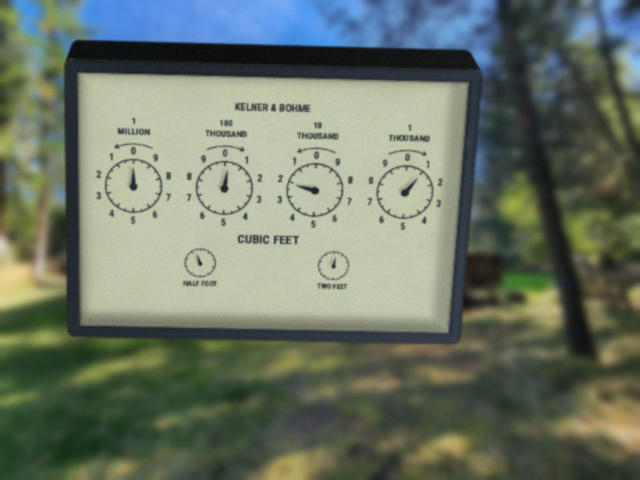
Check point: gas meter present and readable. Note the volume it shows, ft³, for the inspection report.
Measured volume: 2100 ft³
